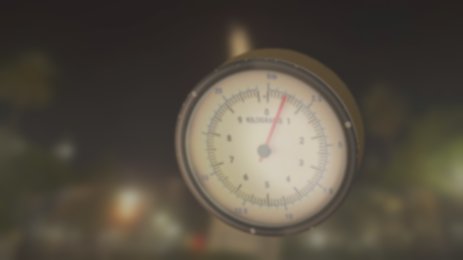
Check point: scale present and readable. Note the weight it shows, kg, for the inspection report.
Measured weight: 0.5 kg
